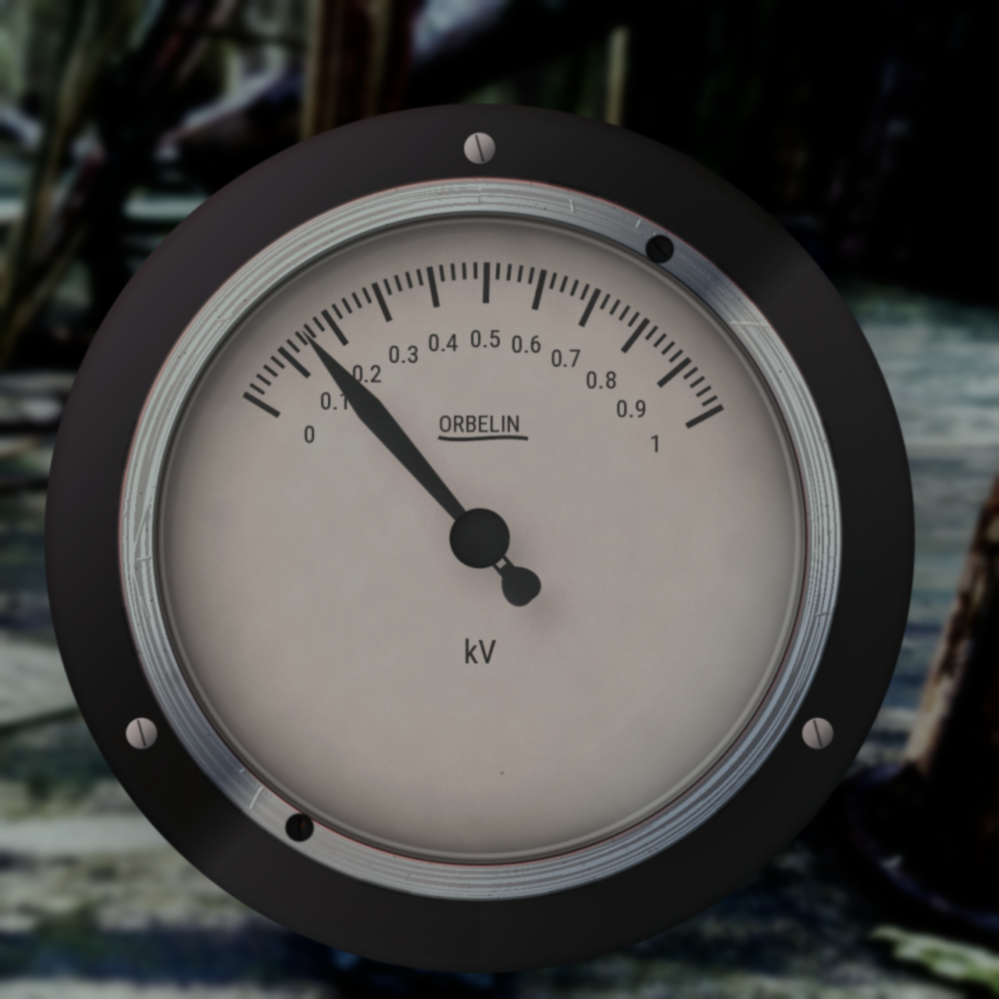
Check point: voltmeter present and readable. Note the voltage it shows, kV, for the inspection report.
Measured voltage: 0.15 kV
